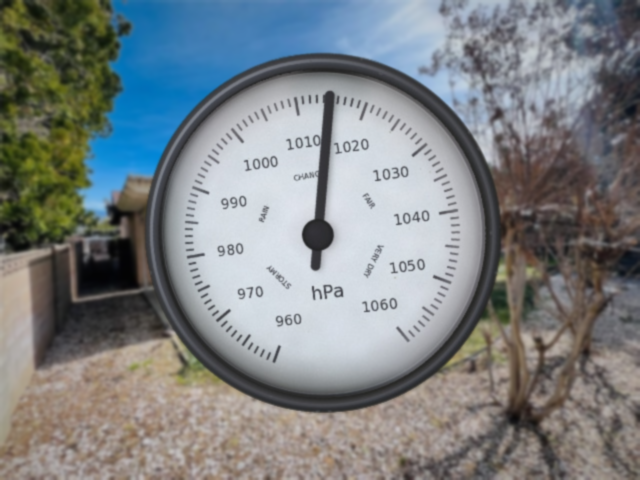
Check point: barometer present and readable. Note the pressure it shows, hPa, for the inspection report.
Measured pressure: 1015 hPa
